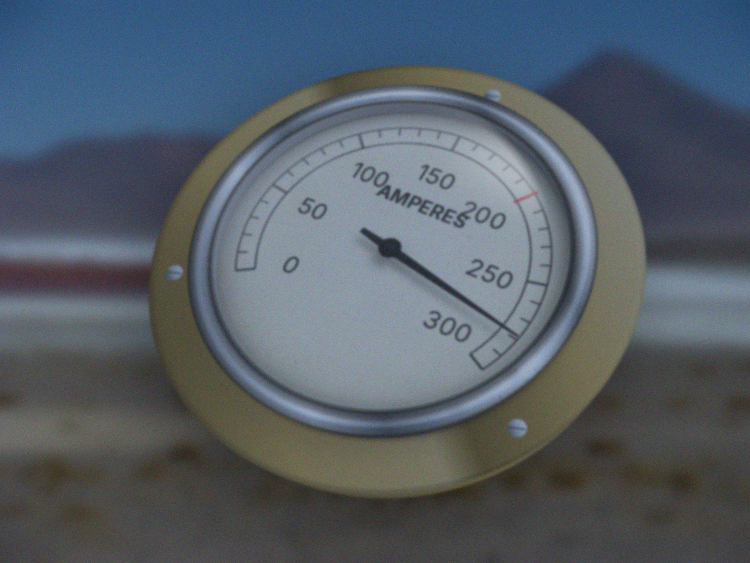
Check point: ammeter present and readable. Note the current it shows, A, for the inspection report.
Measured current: 280 A
